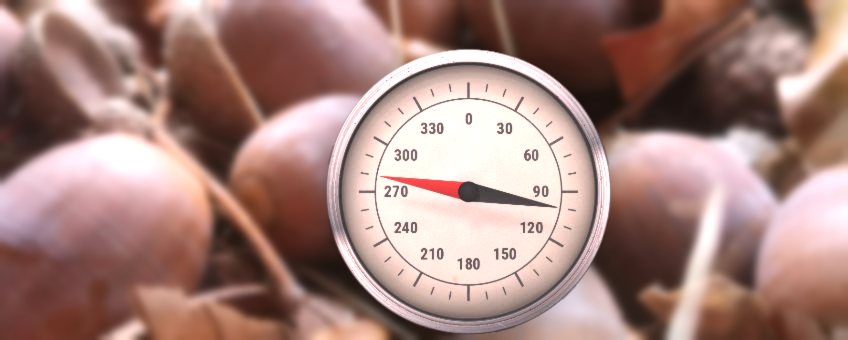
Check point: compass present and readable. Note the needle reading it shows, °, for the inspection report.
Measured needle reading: 280 °
